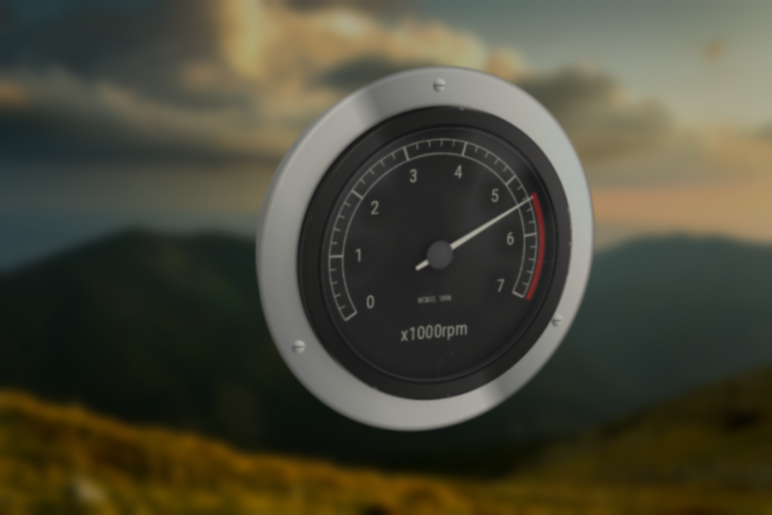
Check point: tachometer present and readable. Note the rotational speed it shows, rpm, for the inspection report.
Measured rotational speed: 5400 rpm
